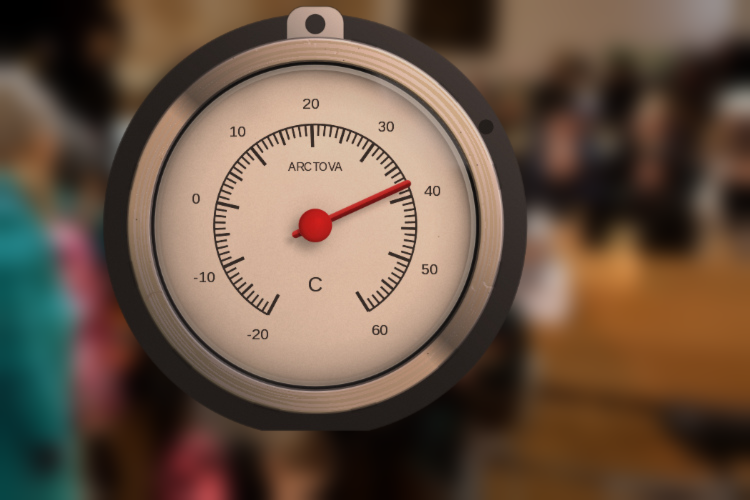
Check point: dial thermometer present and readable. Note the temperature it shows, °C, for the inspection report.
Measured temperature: 38 °C
